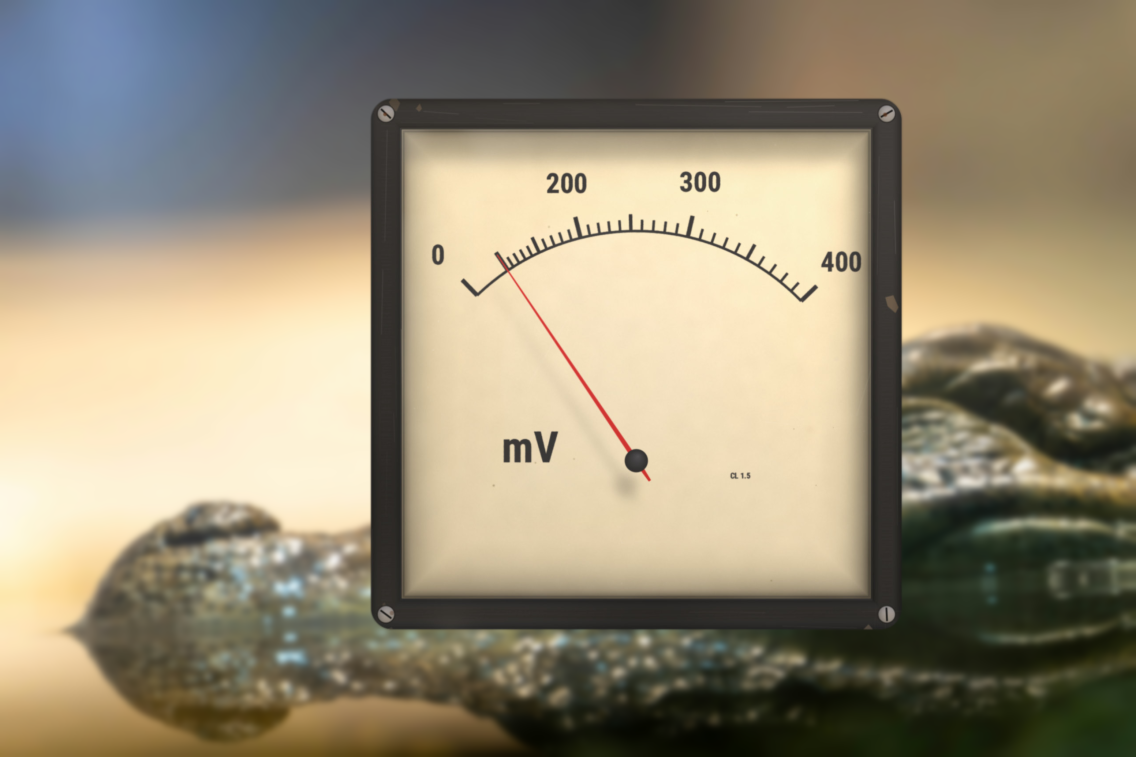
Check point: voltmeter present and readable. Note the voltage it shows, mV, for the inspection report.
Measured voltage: 100 mV
